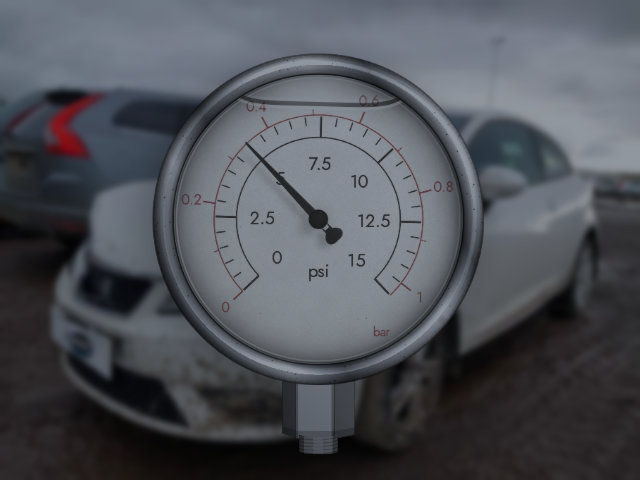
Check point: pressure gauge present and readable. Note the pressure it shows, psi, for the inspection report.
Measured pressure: 5 psi
